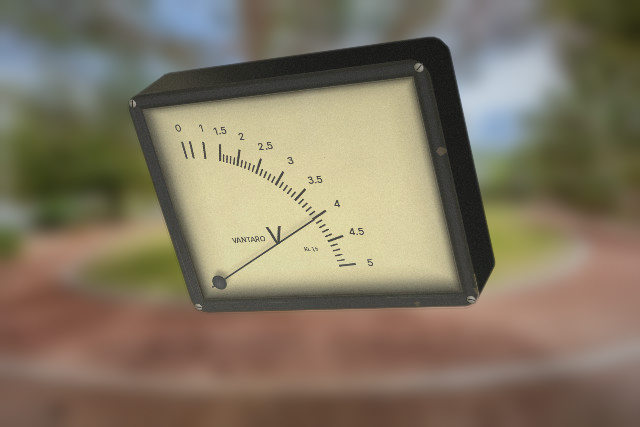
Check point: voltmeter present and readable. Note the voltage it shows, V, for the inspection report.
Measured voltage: 4 V
